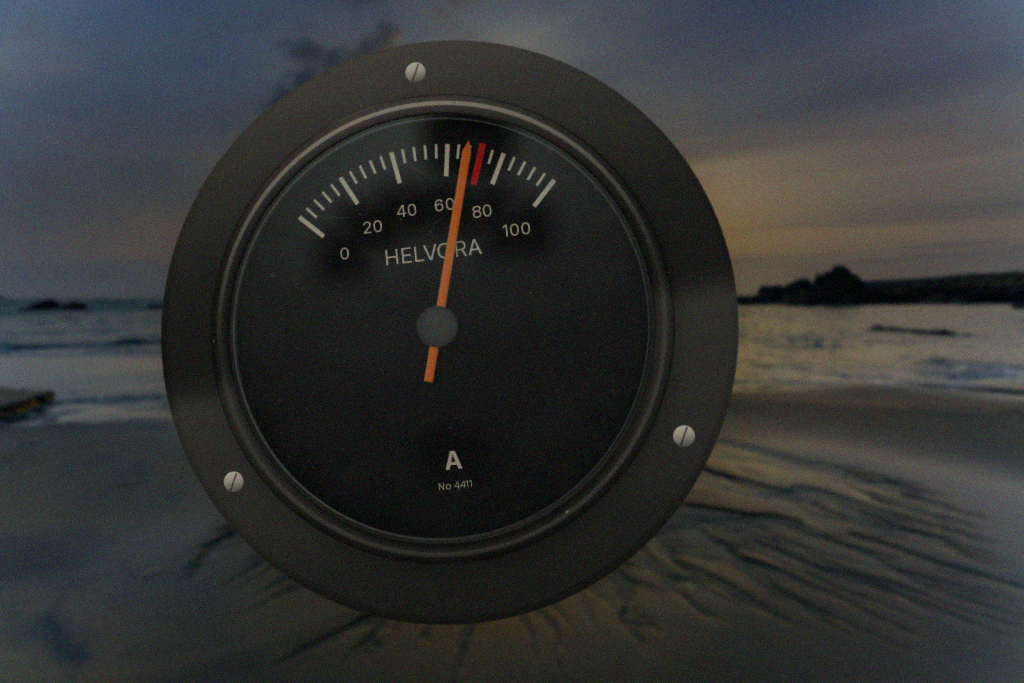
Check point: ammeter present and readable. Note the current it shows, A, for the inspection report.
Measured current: 68 A
